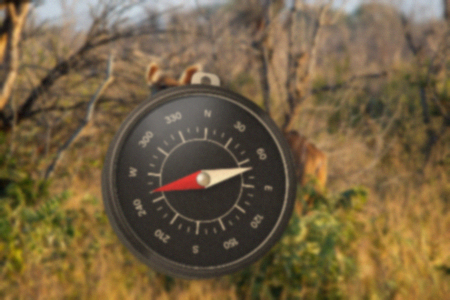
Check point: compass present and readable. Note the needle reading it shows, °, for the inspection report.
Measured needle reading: 250 °
